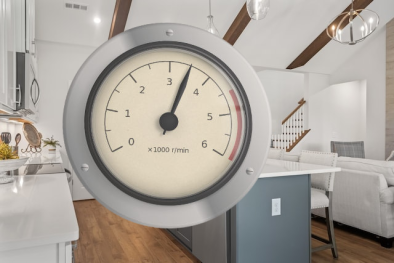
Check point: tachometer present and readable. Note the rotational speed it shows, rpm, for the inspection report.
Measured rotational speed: 3500 rpm
